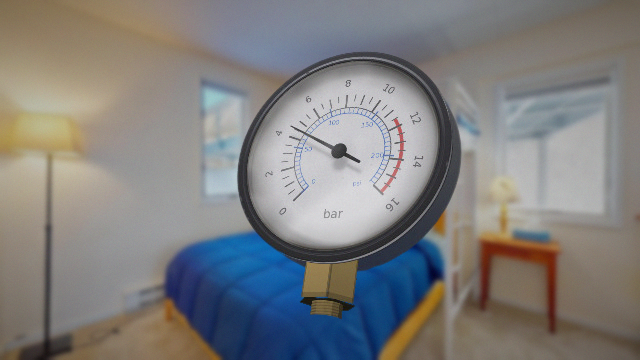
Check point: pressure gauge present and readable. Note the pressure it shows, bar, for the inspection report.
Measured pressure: 4.5 bar
